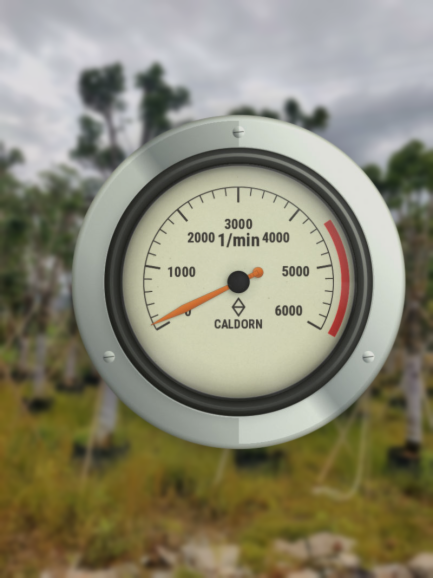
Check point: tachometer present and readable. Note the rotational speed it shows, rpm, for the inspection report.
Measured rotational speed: 100 rpm
